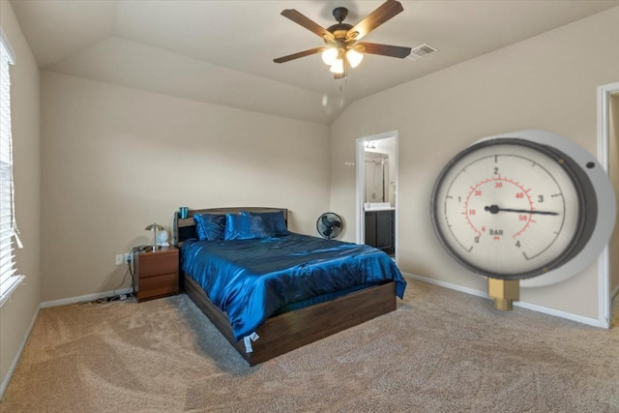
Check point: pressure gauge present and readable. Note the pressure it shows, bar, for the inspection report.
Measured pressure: 3.25 bar
